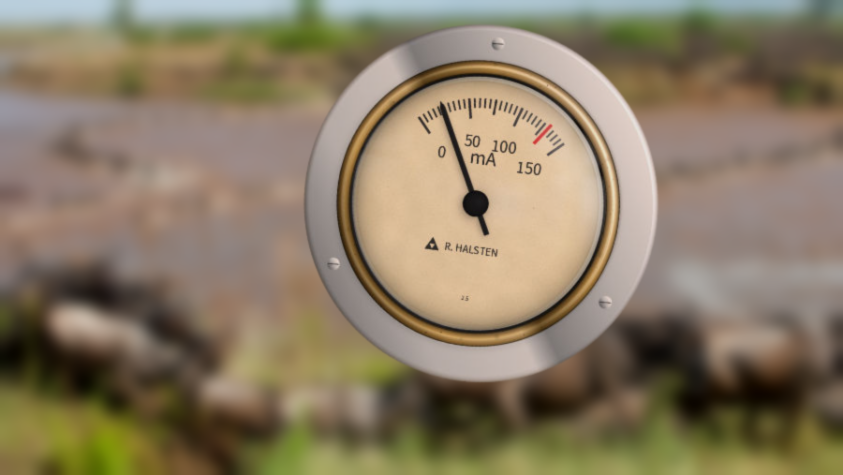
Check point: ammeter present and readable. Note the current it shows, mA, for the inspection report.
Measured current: 25 mA
